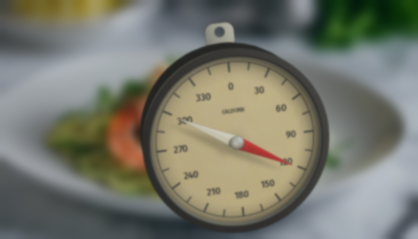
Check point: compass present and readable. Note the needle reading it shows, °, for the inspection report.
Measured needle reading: 120 °
